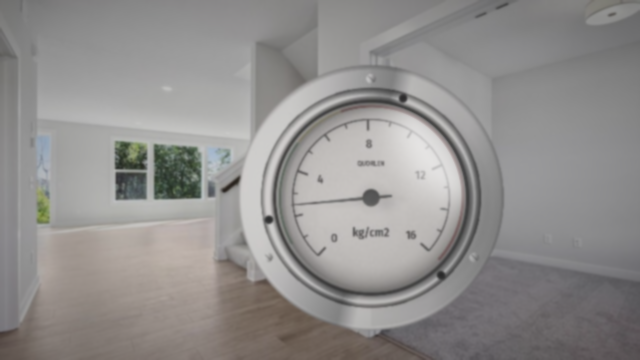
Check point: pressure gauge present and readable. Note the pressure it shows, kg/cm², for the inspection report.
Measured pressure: 2.5 kg/cm²
